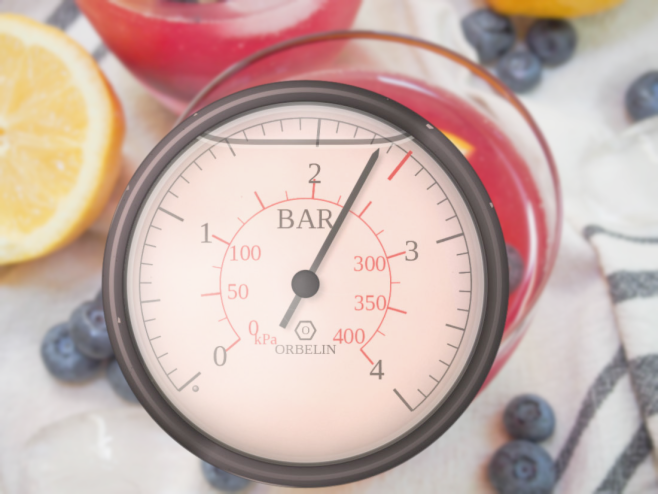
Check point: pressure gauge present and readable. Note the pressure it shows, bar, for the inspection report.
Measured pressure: 2.35 bar
